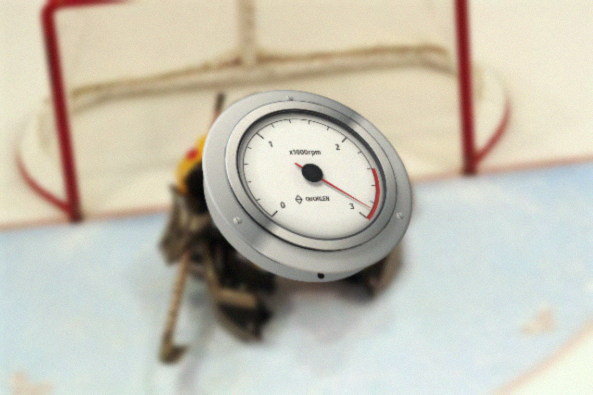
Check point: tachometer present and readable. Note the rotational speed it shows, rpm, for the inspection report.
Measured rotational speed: 2900 rpm
